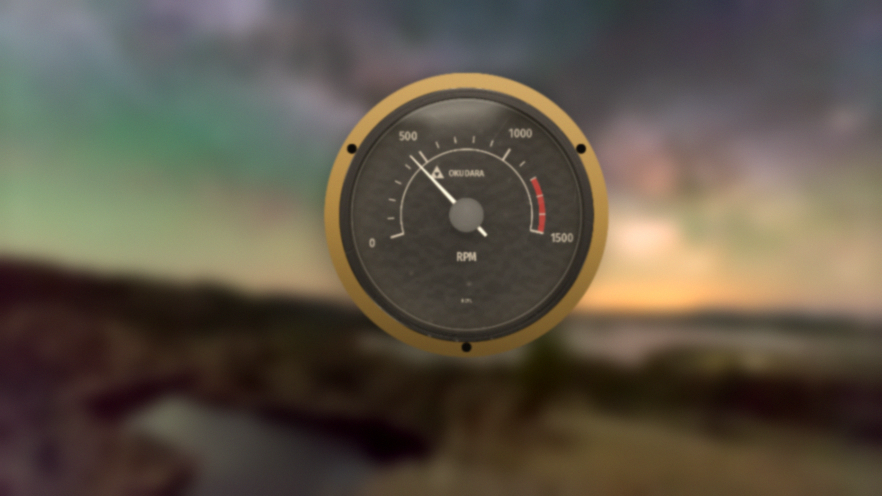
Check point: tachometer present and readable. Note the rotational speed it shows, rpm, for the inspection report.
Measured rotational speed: 450 rpm
